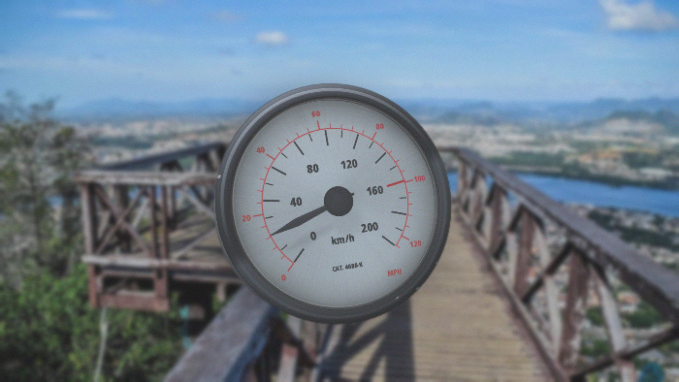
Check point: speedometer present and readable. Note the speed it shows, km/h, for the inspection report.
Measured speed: 20 km/h
